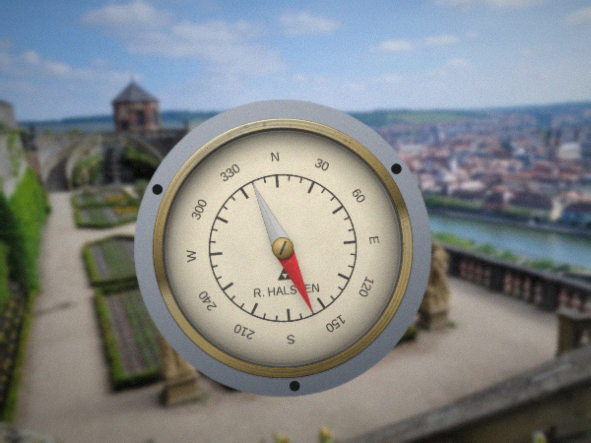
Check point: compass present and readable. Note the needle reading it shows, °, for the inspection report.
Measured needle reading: 160 °
